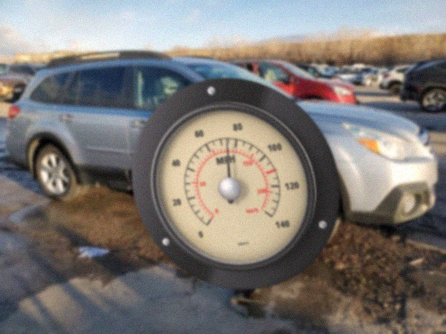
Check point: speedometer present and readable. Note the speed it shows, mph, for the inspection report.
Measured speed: 75 mph
